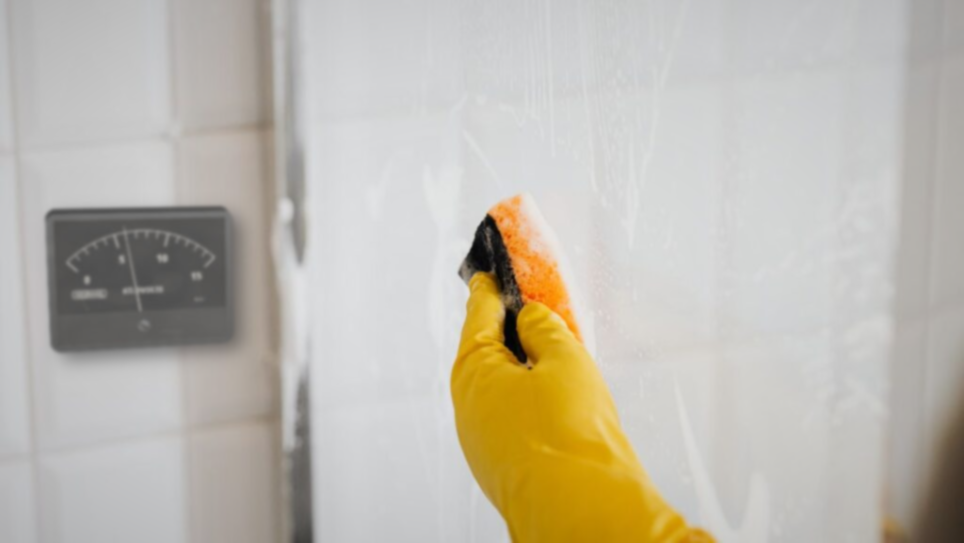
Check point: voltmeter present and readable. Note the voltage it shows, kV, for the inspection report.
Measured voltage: 6 kV
